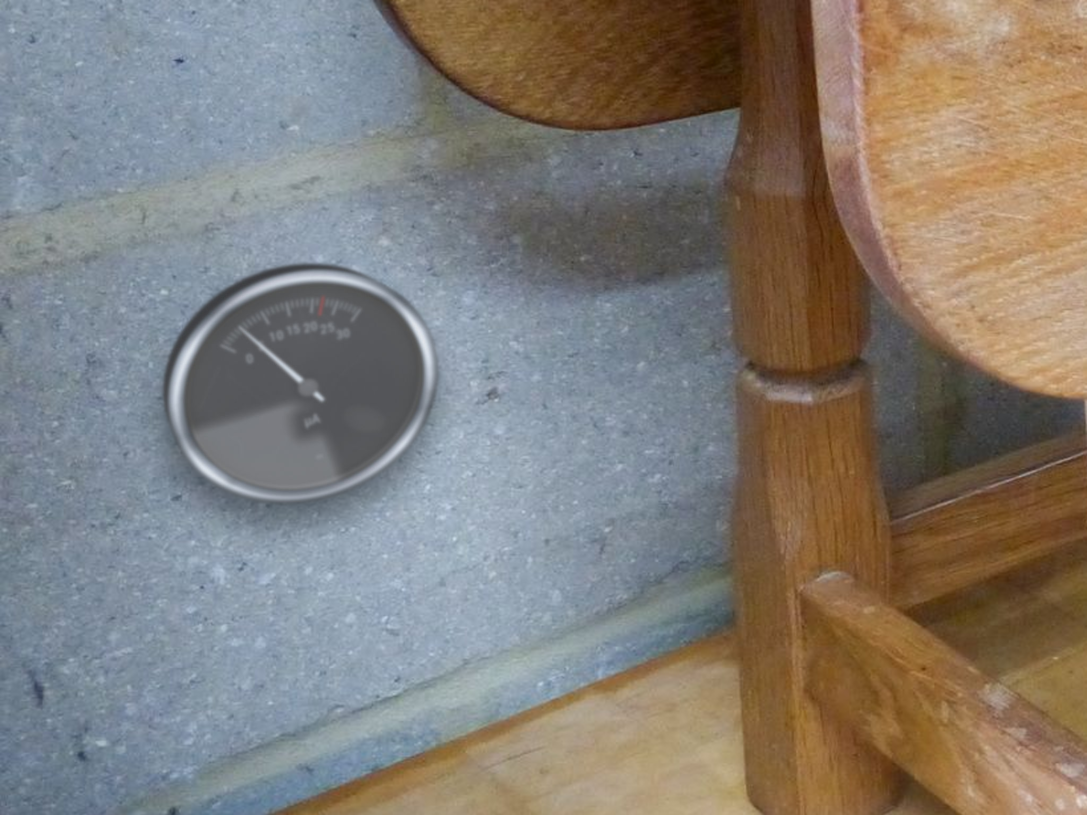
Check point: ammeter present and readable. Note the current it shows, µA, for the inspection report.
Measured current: 5 µA
